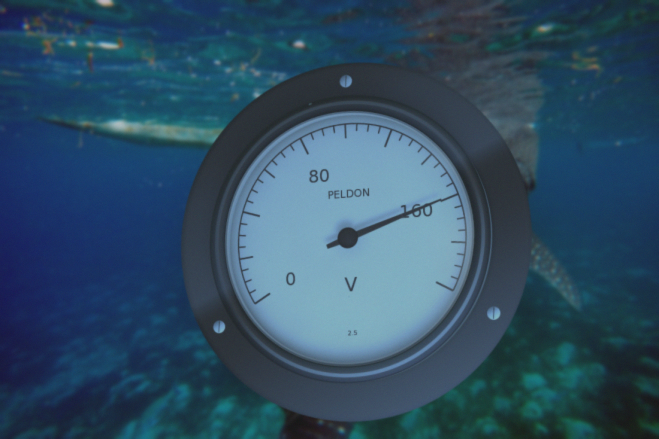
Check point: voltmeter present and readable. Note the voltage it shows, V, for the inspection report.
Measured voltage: 160 V
